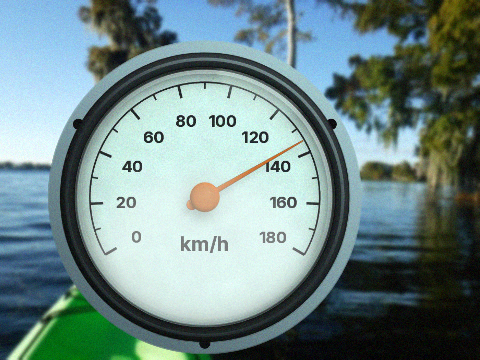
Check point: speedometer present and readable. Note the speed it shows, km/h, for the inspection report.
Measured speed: 135 km/h
